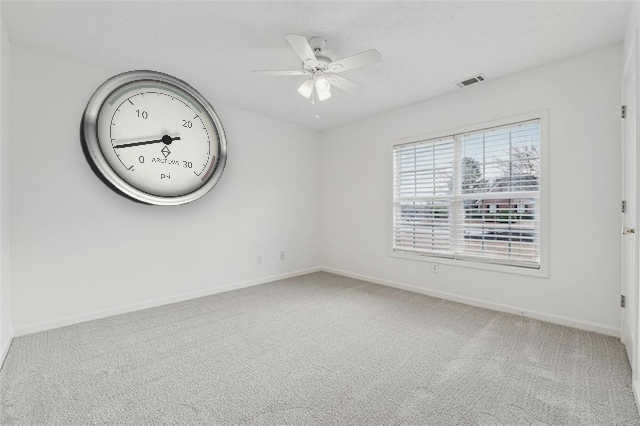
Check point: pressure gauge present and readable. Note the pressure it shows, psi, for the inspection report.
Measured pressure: 3 psi
